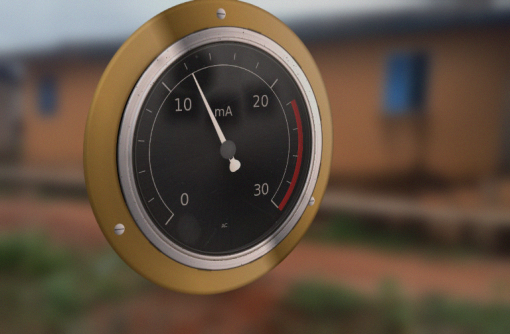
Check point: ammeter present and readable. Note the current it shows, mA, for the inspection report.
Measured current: 12 mA
